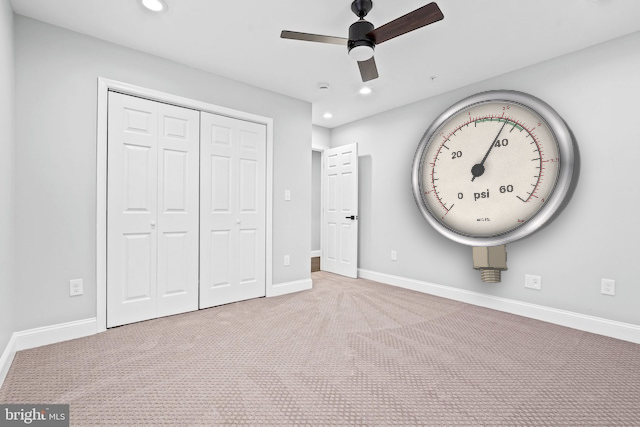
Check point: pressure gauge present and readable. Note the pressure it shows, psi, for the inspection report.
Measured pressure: 38 psi
